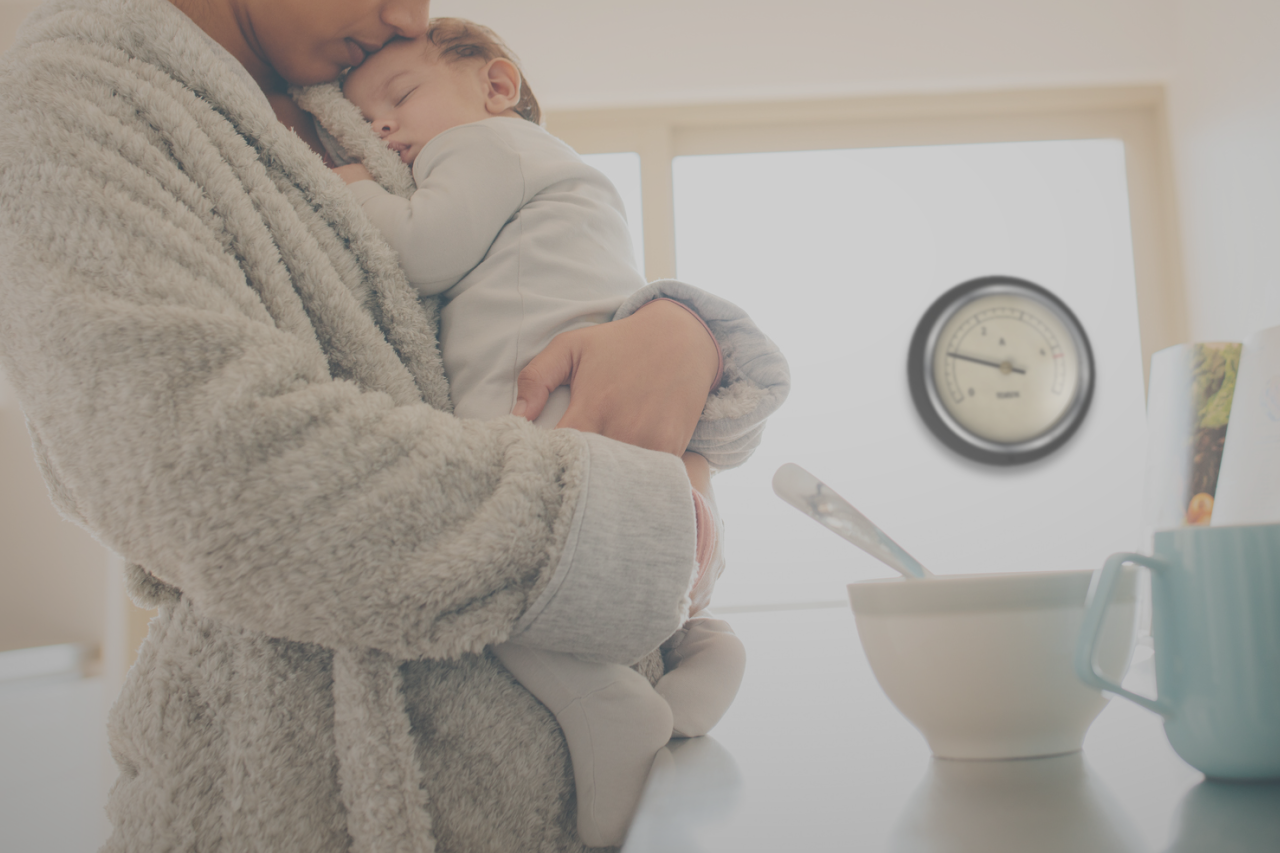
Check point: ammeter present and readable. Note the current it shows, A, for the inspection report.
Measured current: 1 A
